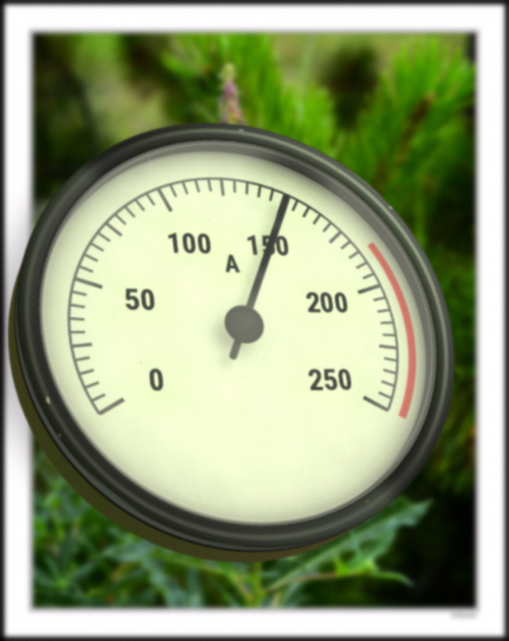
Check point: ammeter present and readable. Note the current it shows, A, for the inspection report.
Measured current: 150 A
